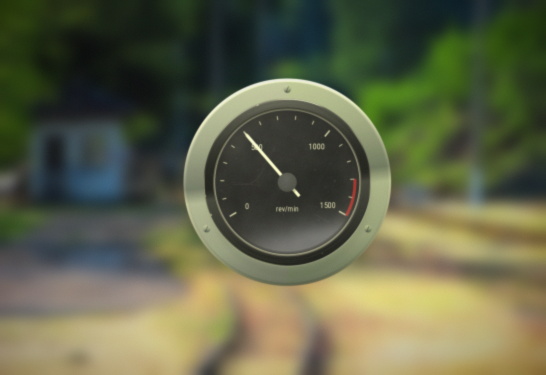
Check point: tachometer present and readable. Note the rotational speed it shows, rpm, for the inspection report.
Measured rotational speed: 500 rpm
